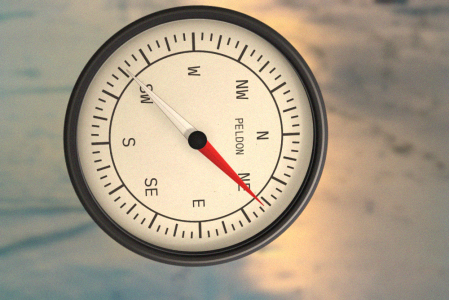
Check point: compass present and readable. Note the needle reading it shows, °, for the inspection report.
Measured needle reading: 47.5 °
